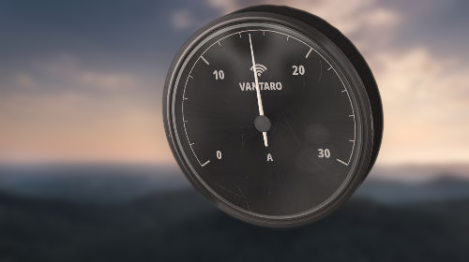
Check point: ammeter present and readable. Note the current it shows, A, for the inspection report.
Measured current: 15 A
